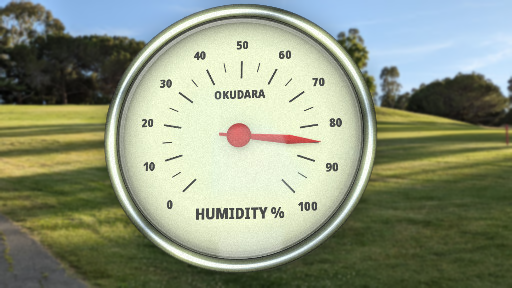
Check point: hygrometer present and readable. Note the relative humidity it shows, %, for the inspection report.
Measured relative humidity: 85 %
